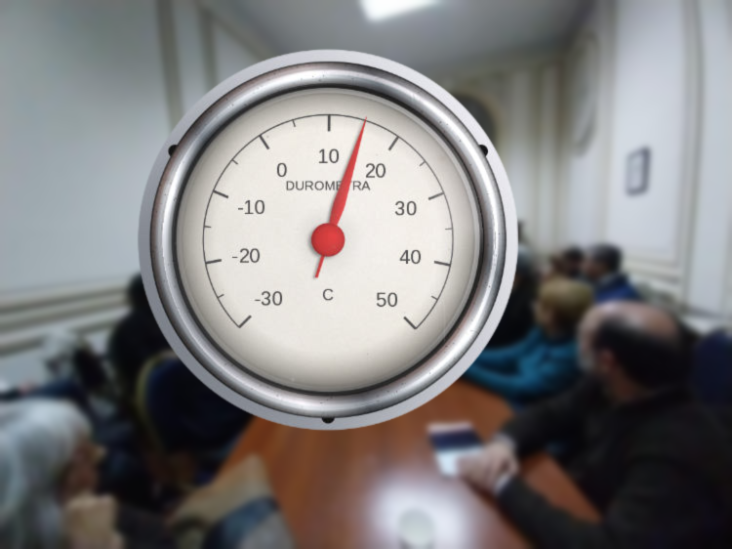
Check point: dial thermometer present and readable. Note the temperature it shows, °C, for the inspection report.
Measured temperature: 15 °C
